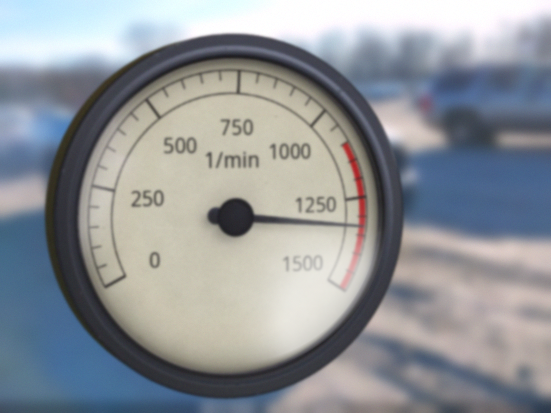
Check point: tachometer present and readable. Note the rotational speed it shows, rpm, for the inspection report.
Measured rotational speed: 1325 rpm
